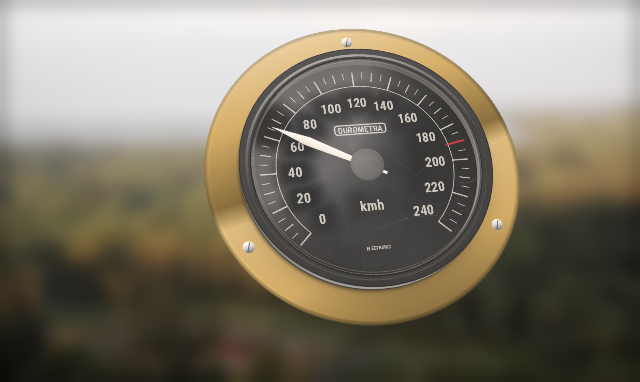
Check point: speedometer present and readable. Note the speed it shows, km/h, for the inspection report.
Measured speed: 65 km/h
